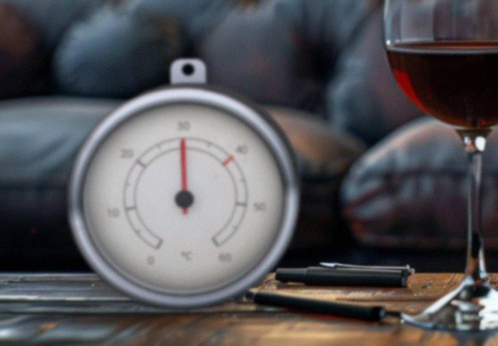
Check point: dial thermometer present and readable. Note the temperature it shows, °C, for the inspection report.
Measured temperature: 30 °C
